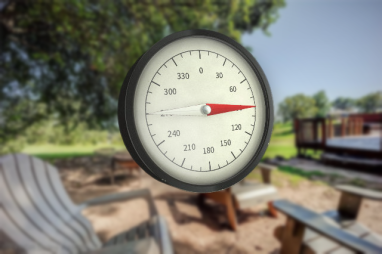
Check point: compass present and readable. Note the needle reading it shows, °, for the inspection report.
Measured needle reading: 90 °
